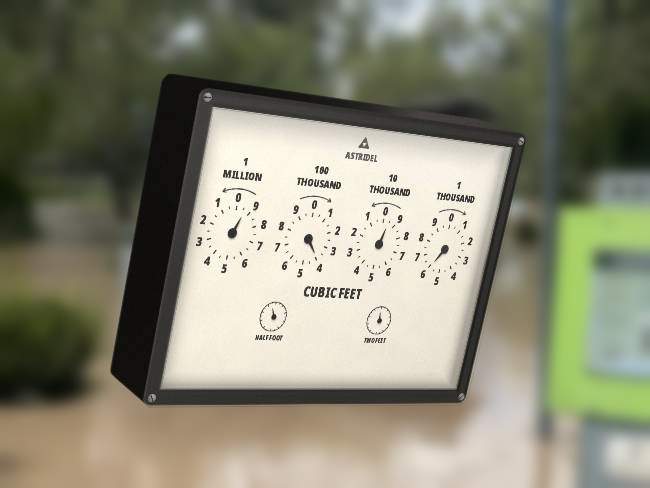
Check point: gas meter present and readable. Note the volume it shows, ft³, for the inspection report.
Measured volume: 939600 ft³
